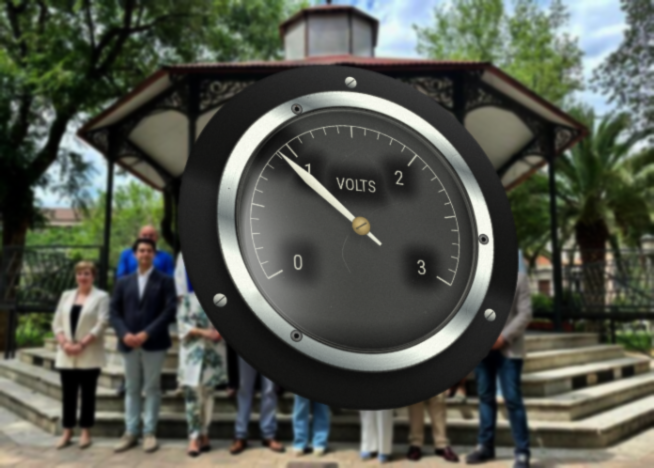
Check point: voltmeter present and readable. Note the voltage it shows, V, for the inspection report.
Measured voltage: 0.9 V
